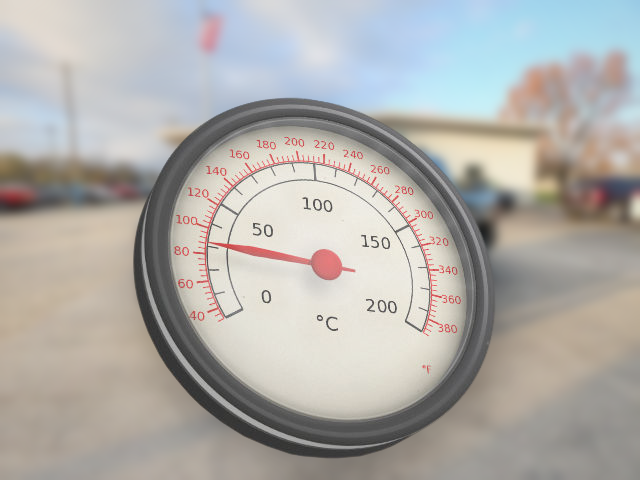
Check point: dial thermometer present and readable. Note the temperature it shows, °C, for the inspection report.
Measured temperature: 30 °C
